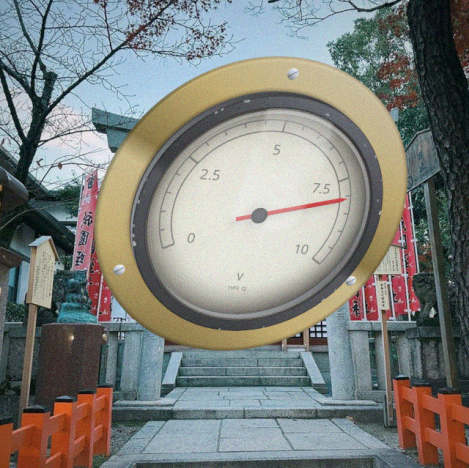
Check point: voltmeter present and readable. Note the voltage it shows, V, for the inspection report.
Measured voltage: 8 V
